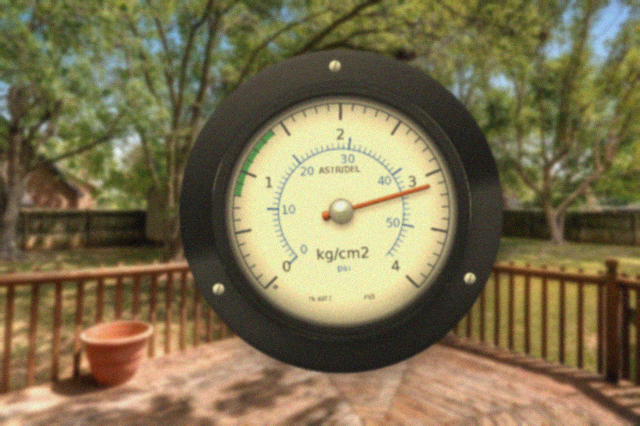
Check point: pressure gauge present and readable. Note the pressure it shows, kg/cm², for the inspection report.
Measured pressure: 3.1 kg/cm²
